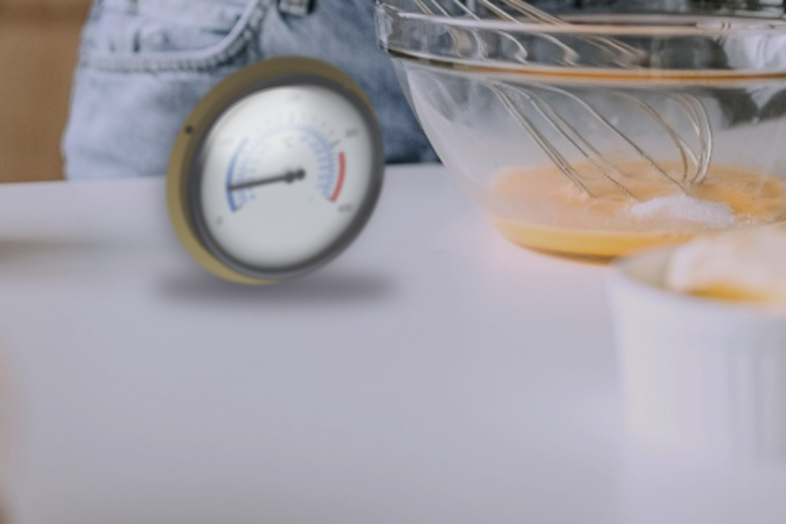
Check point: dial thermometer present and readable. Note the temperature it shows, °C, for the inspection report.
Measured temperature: 40 °C
